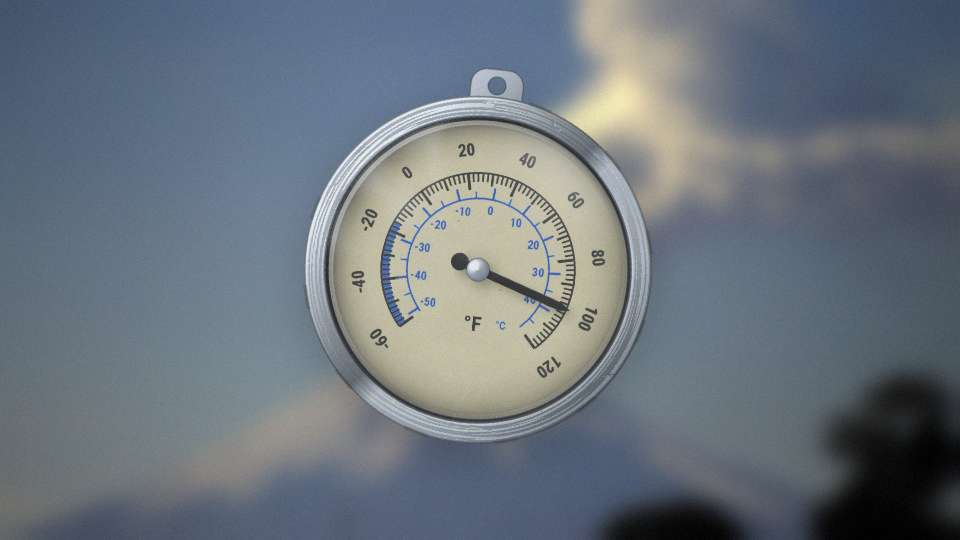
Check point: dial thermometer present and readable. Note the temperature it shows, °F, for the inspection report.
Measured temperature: 100 °F
